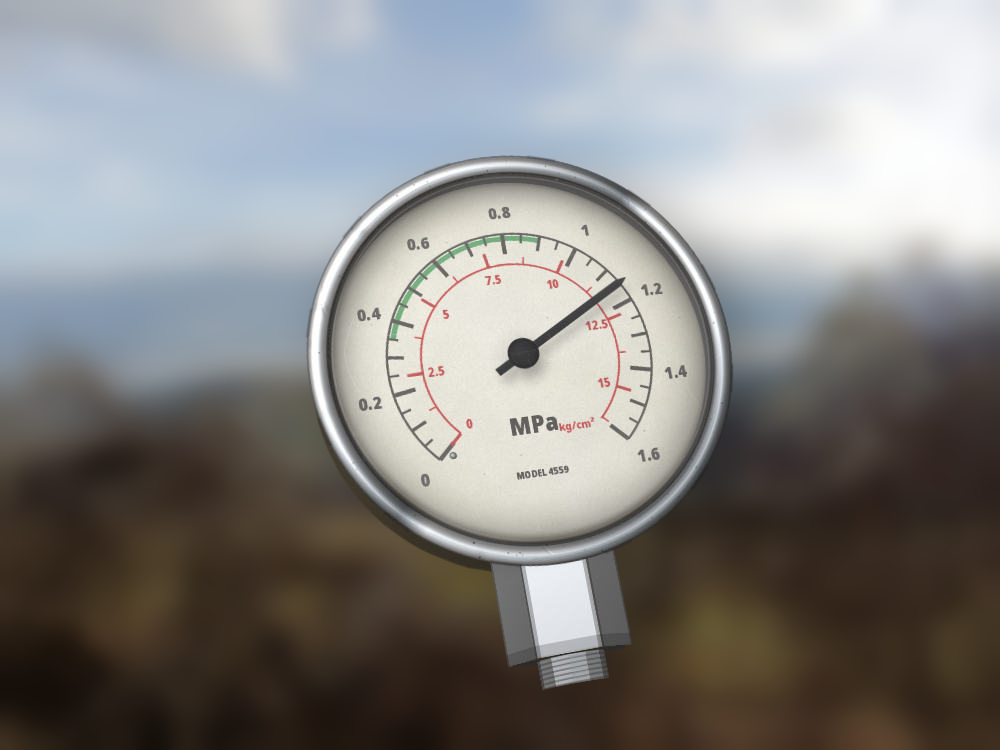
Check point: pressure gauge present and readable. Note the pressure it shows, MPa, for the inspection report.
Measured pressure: 1.15 MPa
